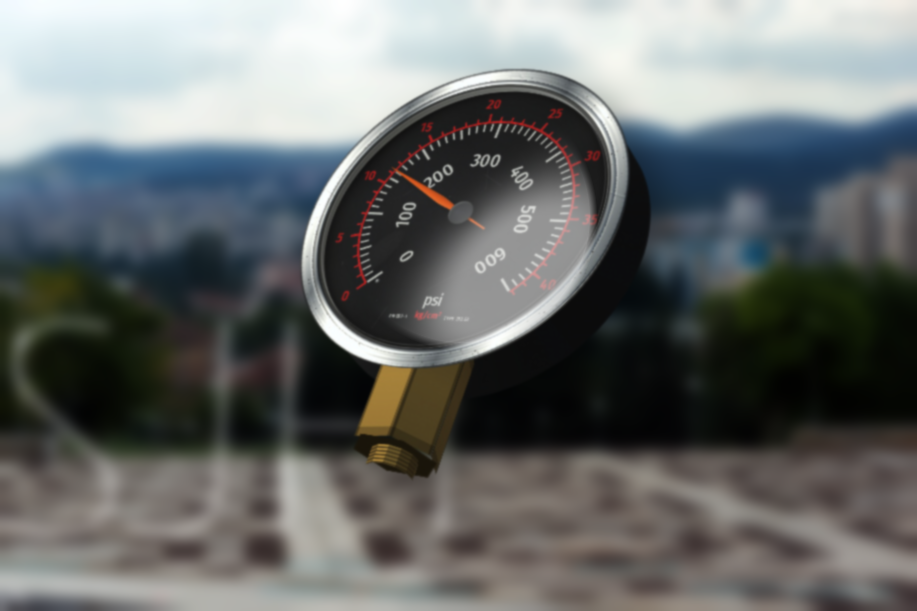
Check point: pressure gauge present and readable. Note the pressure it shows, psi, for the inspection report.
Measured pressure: 160 psi
